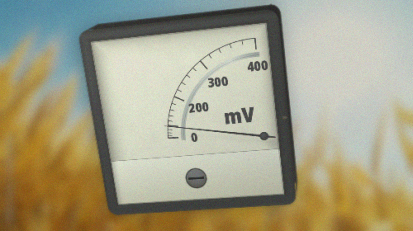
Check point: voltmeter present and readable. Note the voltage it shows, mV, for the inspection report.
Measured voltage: 100 mV
